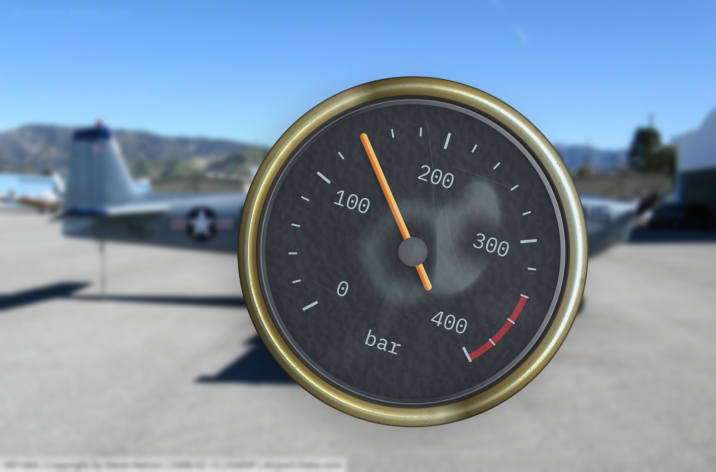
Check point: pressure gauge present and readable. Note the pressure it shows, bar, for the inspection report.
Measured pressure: 140 bar
